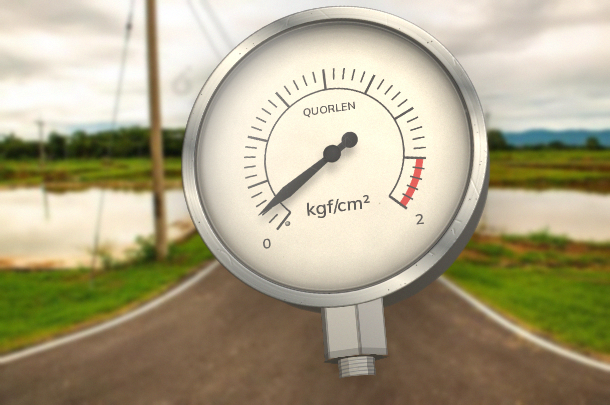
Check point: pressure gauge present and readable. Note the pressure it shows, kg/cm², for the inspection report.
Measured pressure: 0.1 kg/cm²
